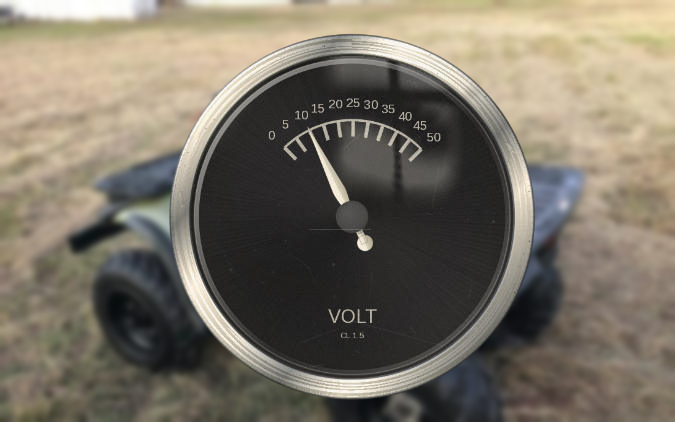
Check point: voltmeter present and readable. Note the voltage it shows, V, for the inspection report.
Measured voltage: 10 V
